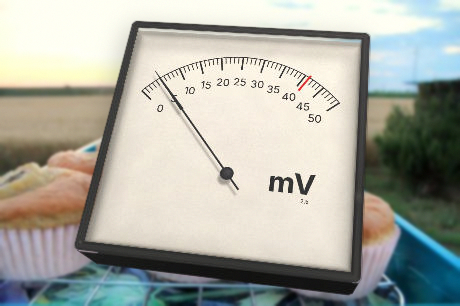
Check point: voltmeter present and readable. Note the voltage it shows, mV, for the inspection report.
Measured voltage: 5 mV
